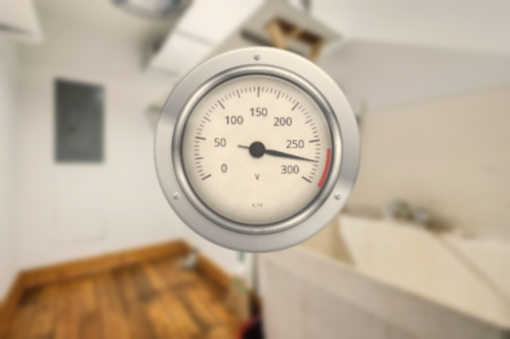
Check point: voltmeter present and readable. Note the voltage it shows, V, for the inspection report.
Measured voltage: 275 V
